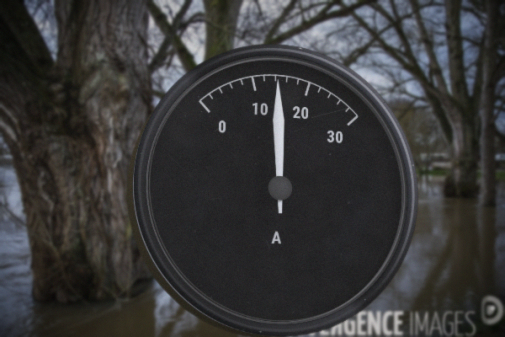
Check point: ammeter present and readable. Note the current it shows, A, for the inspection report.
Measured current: 14 A
